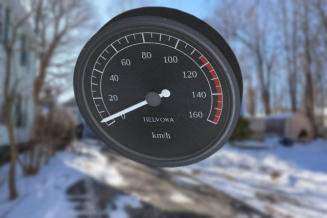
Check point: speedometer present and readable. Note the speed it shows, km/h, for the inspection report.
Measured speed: 5 km/h
